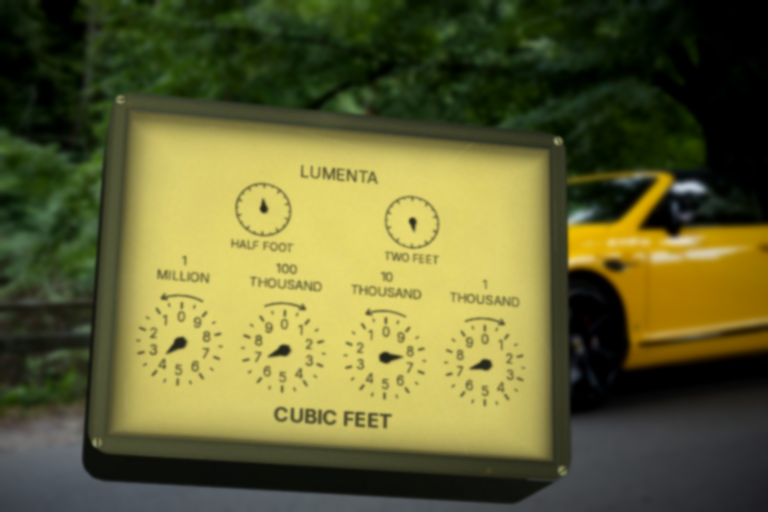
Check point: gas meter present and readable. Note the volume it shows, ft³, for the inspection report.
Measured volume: 367700 ft³
